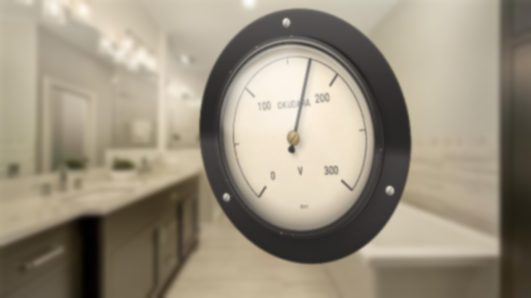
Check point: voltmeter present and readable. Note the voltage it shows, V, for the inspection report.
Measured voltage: 175 V
